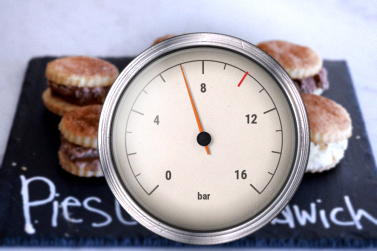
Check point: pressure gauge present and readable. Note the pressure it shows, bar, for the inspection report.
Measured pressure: 7 bar
